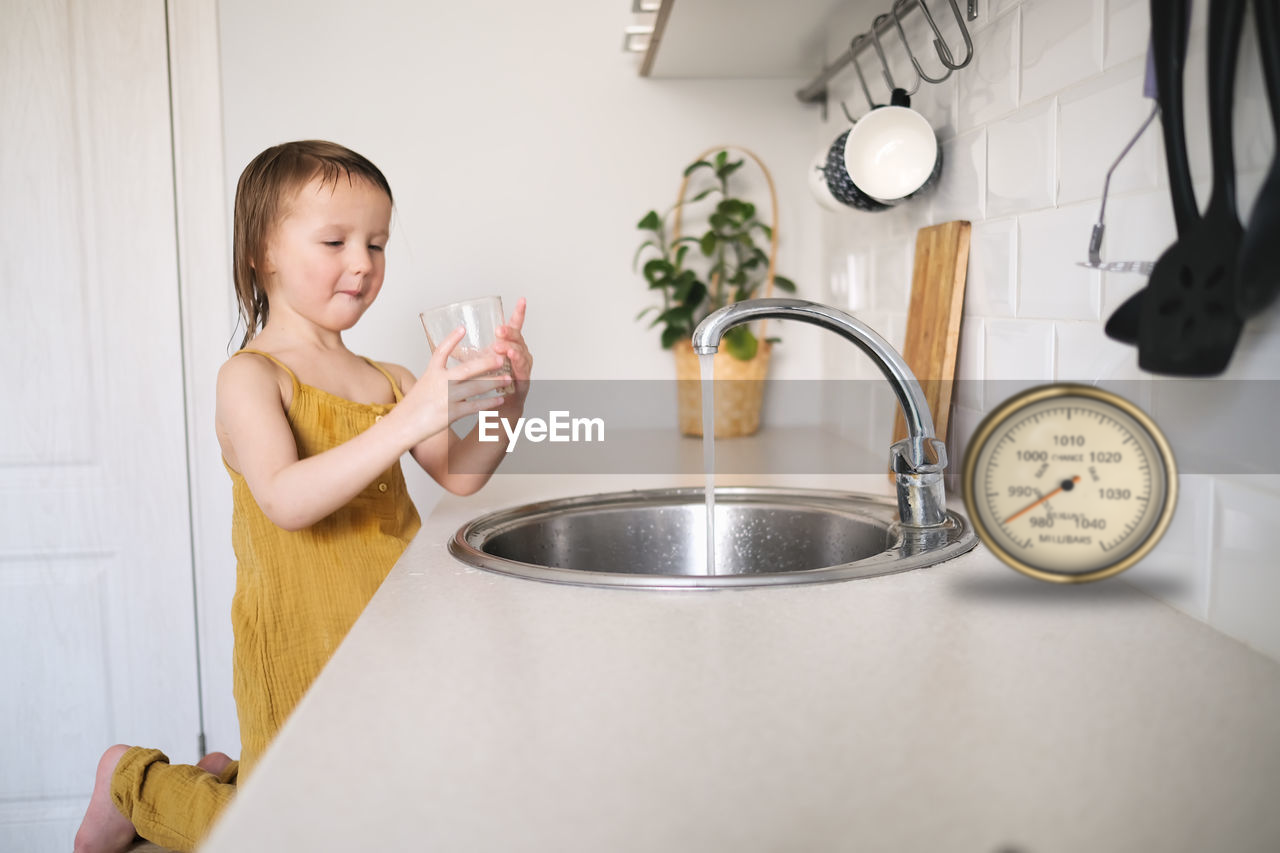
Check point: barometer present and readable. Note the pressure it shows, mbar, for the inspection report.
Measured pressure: 985 mbar
